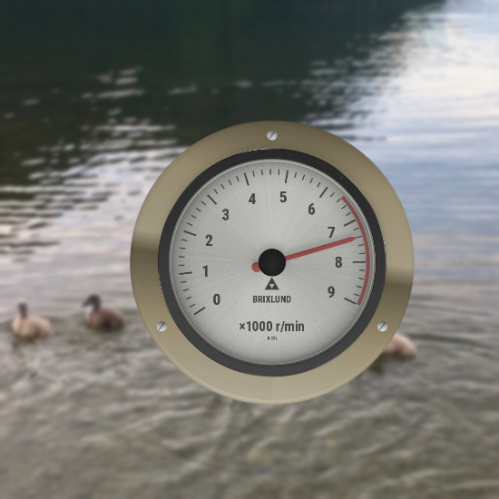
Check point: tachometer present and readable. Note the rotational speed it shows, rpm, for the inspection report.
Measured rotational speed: 7400 rpm
